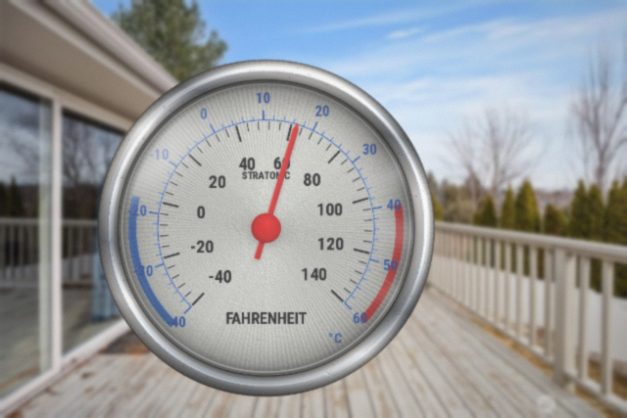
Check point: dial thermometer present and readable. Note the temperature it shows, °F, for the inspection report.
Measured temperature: 62 °F
